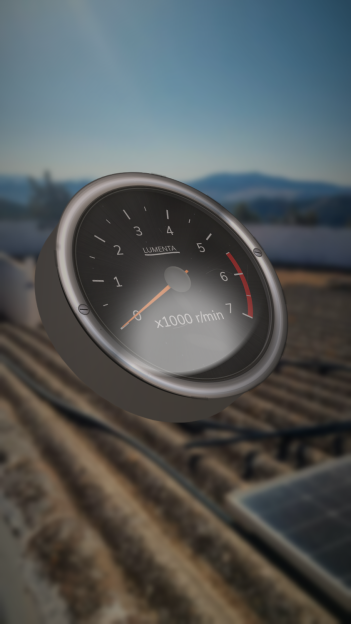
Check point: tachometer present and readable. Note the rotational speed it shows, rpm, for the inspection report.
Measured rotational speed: 0 rpm
